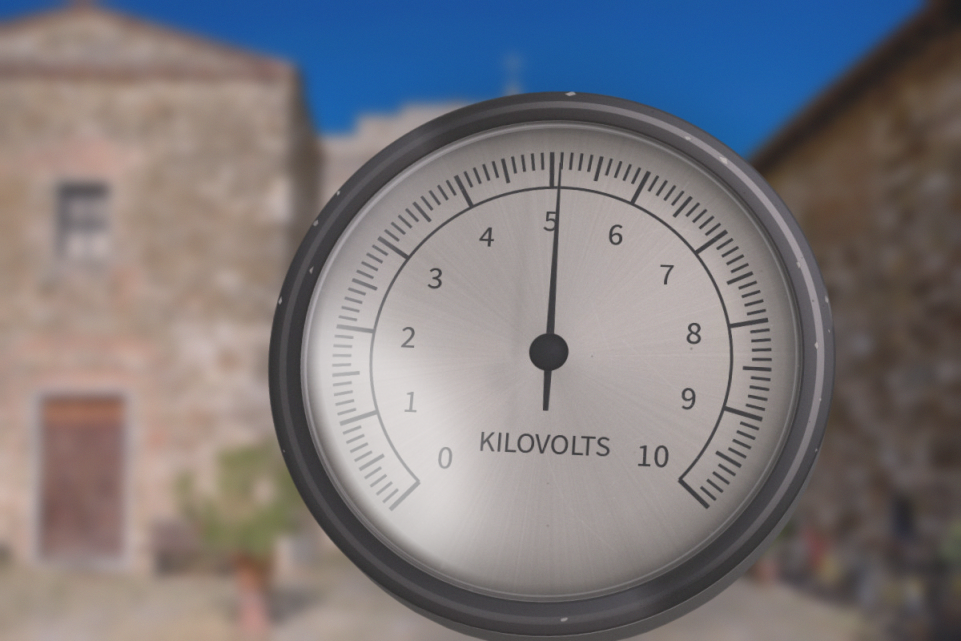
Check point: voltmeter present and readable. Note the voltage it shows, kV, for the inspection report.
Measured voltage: 5.1 kV
